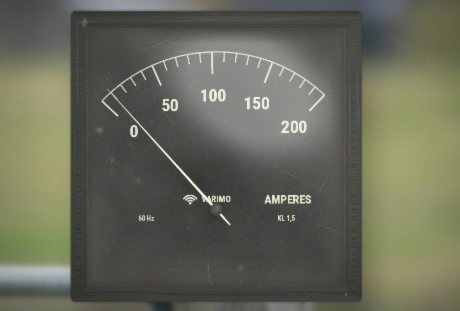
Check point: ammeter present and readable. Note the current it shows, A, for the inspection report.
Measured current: 10 A
